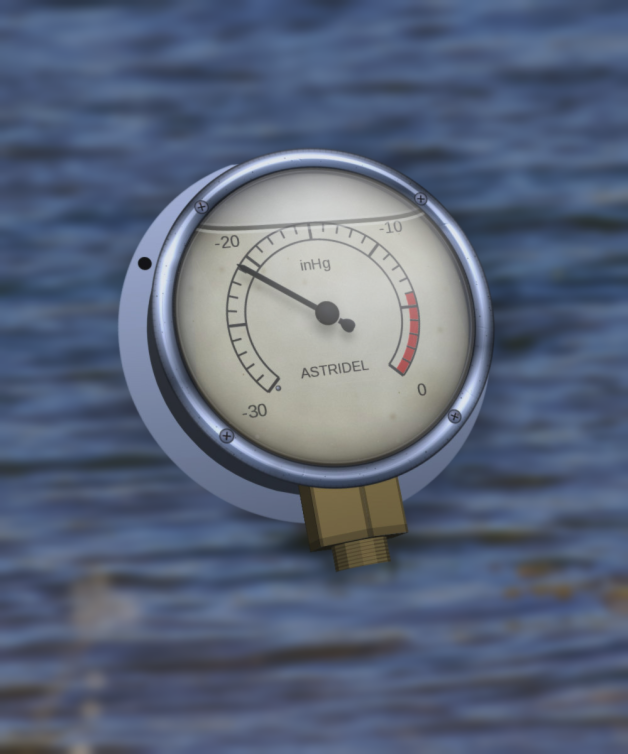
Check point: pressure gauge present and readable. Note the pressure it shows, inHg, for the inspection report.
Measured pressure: -21 inHg
